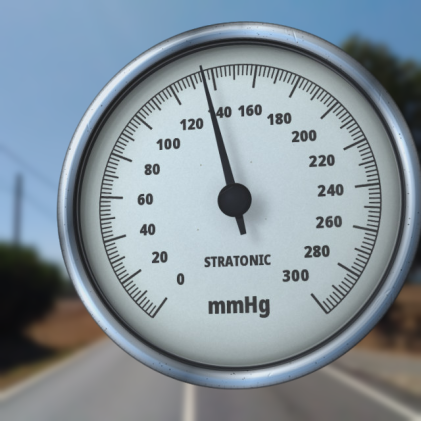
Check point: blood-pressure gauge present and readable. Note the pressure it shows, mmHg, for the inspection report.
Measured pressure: 136 mmHg
